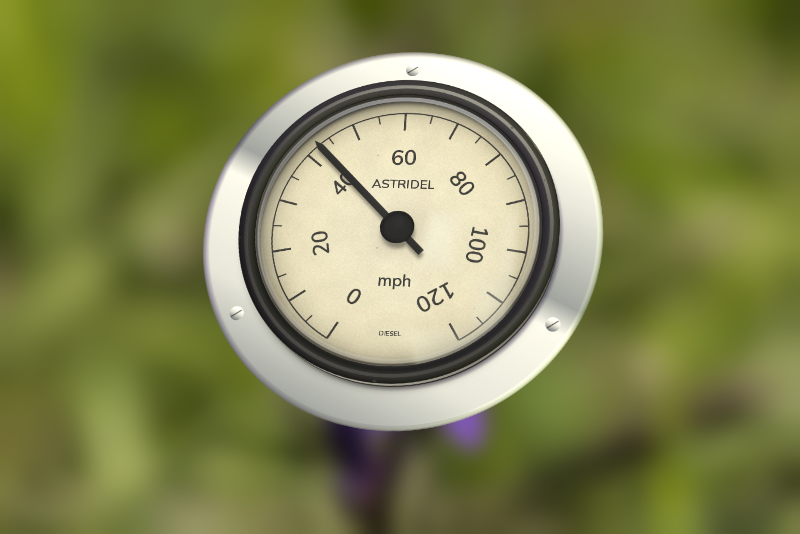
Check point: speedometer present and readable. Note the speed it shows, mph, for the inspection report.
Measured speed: 42.5 mph
